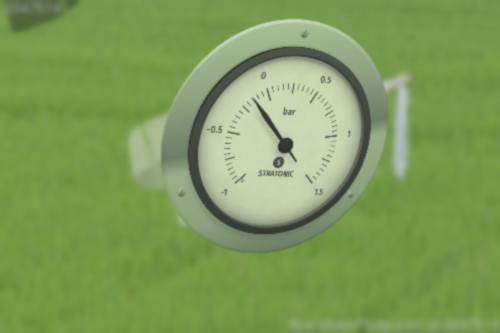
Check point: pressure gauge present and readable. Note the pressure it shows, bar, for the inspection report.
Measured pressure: -0.15 bar
